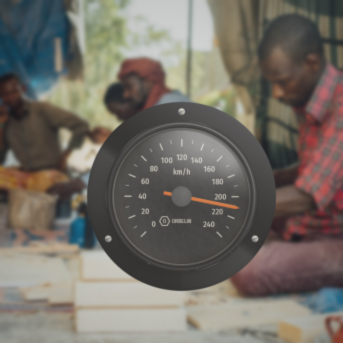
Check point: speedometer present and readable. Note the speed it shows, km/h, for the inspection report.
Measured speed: 210 km/h
